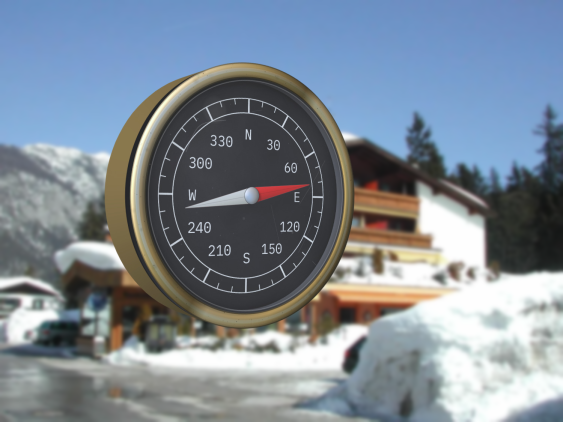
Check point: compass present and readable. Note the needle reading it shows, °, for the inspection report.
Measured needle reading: 80 °
